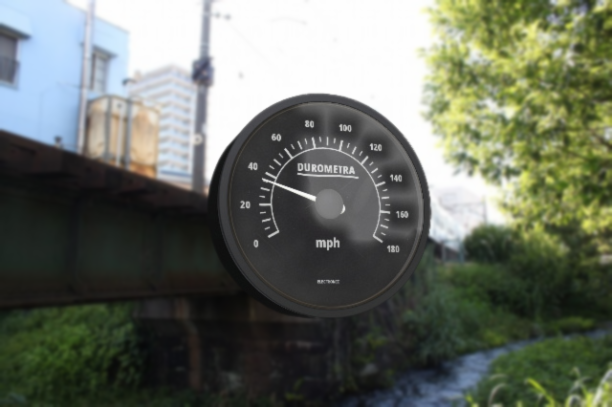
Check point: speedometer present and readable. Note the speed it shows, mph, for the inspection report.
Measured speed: 35 mph
